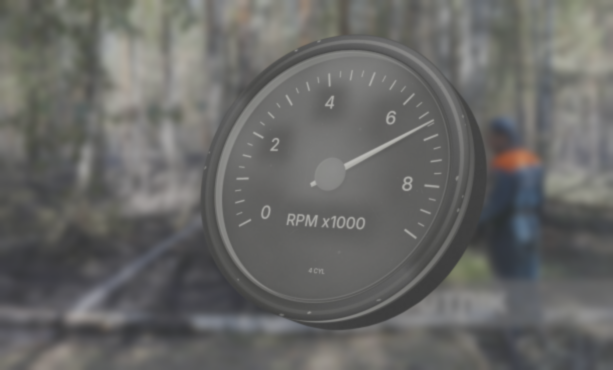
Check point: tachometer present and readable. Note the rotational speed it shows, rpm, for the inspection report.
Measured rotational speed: 6750 rpm
